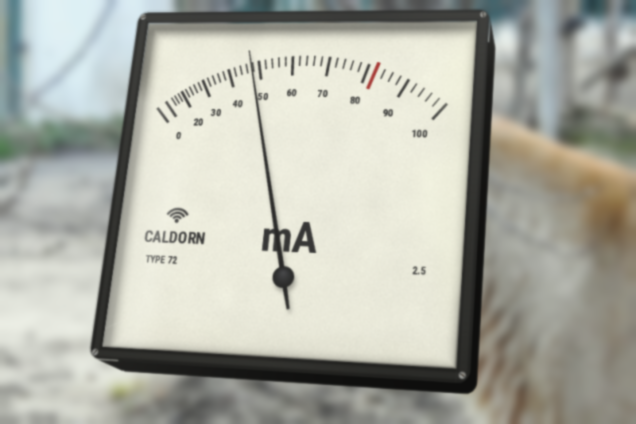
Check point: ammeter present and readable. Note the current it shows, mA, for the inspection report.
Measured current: 48 mA
